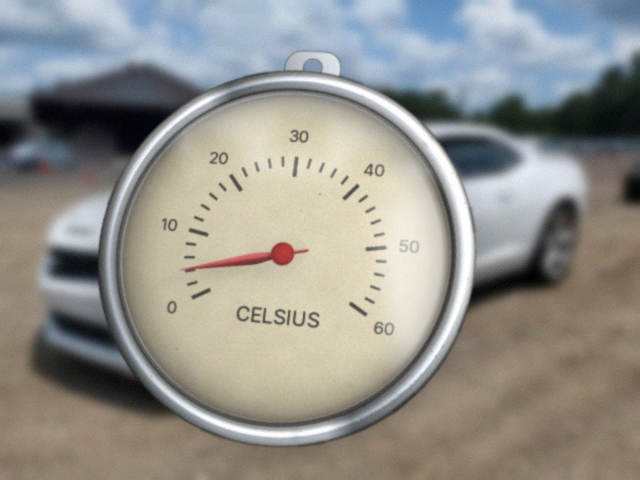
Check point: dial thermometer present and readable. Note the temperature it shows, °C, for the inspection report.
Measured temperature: 4 °C
